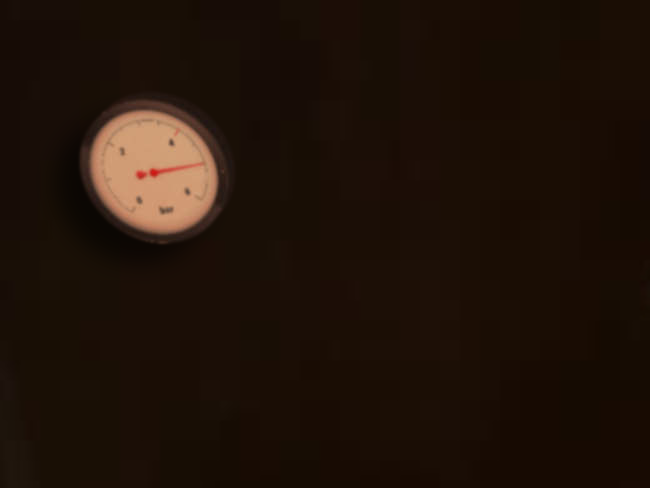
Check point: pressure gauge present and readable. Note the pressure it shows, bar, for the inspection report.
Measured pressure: 5 bar
